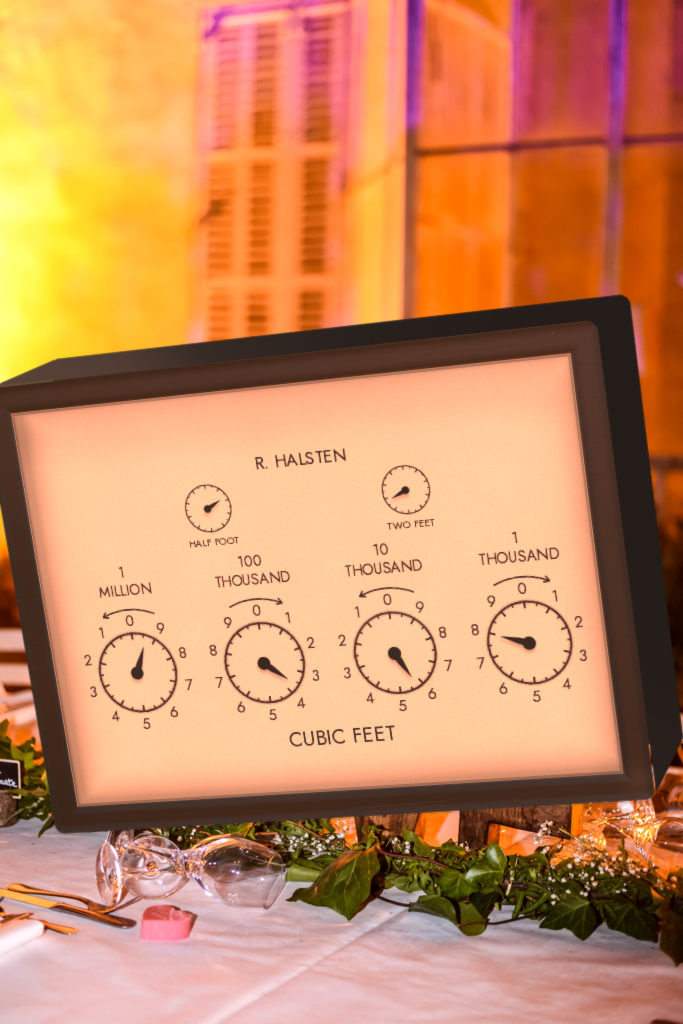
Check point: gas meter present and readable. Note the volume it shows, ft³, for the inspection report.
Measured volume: 935800 ft³
